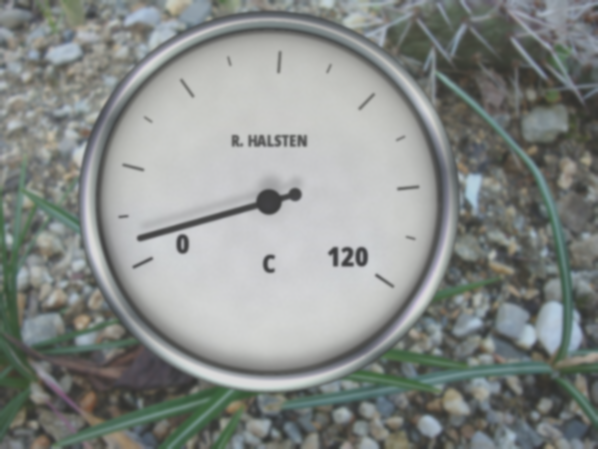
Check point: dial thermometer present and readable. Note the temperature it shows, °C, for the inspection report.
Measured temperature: 5 °C
